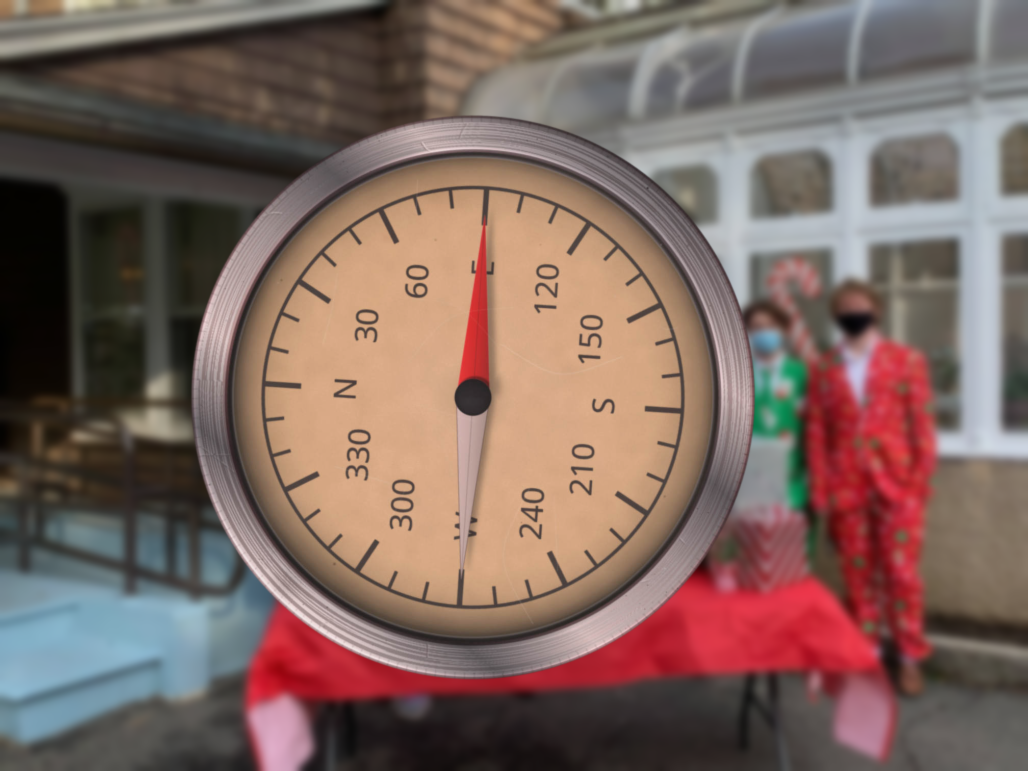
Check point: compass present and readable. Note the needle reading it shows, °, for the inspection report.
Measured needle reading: 90 °
